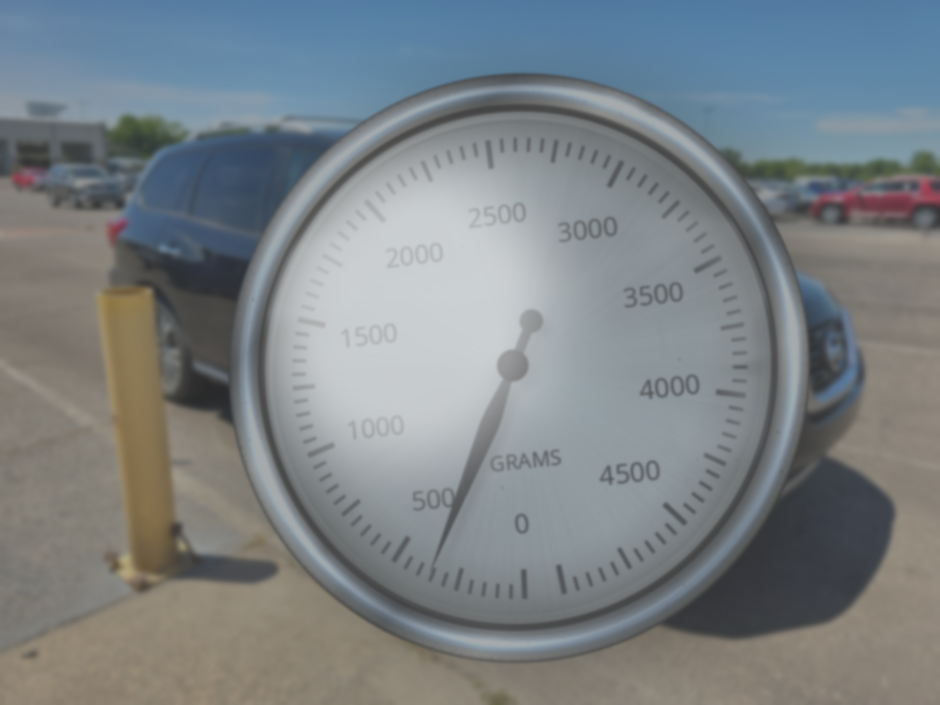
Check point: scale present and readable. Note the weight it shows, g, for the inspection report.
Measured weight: 350 g
